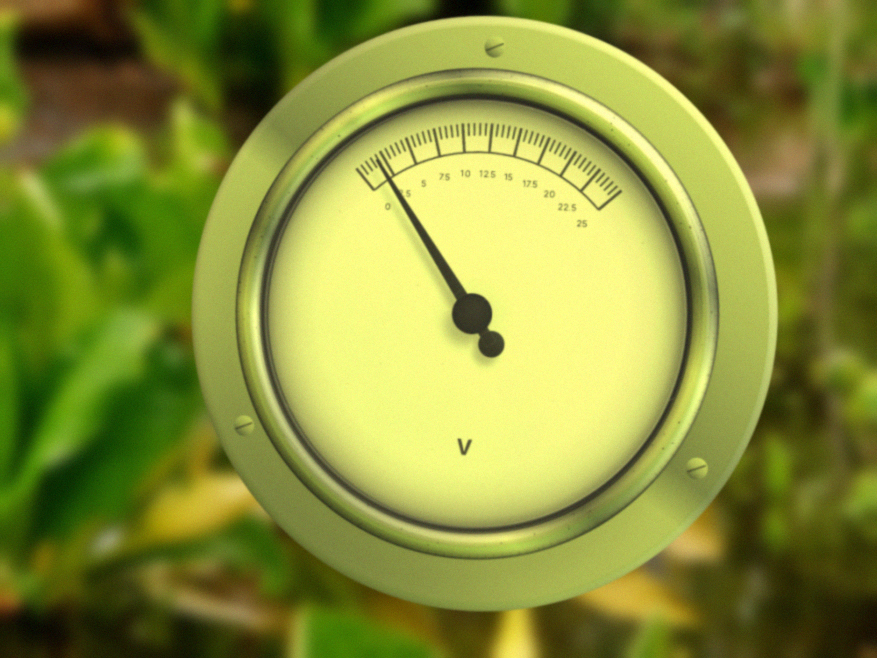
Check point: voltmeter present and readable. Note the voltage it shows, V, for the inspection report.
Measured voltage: 2 V
